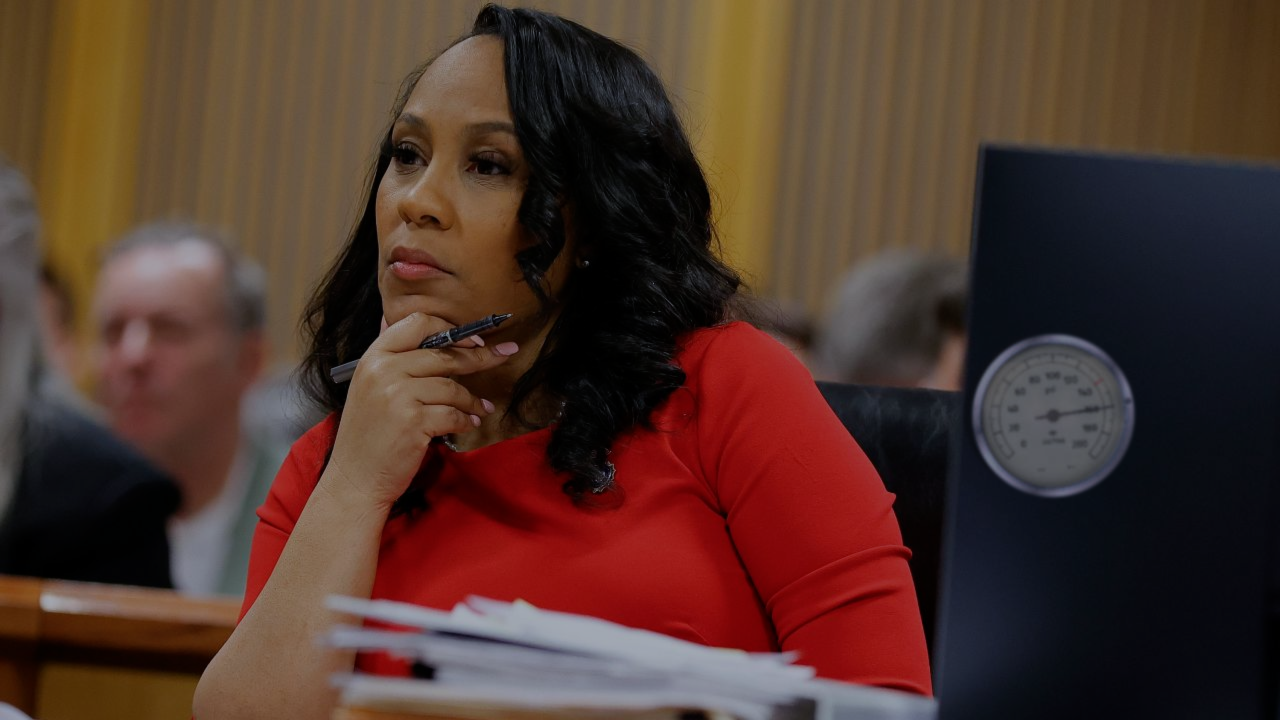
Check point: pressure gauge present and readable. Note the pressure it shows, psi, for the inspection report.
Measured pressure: 160 psi
